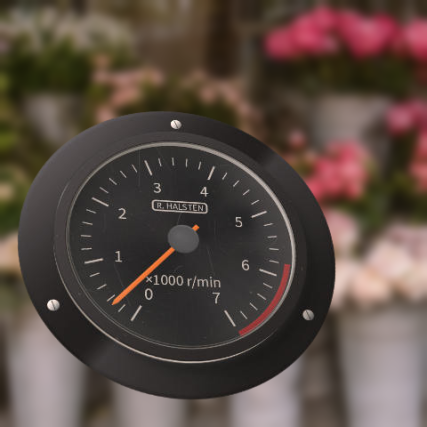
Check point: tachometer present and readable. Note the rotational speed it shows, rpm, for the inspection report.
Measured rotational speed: 300 rpm
